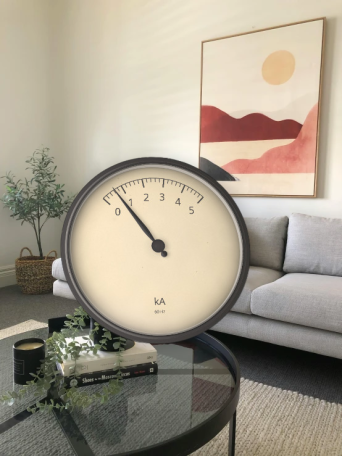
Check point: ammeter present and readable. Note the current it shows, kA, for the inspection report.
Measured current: 0.6 kA
